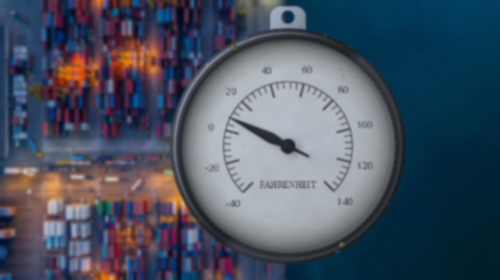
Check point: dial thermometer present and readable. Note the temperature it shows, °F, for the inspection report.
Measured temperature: 8 °F
